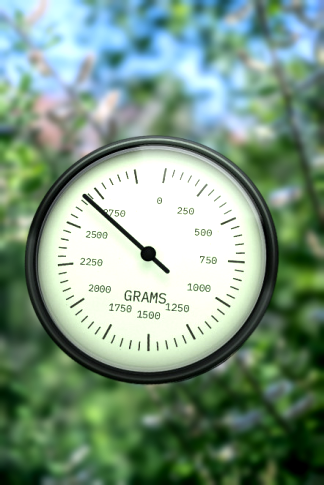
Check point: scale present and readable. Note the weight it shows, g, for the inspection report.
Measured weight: 2675 g
